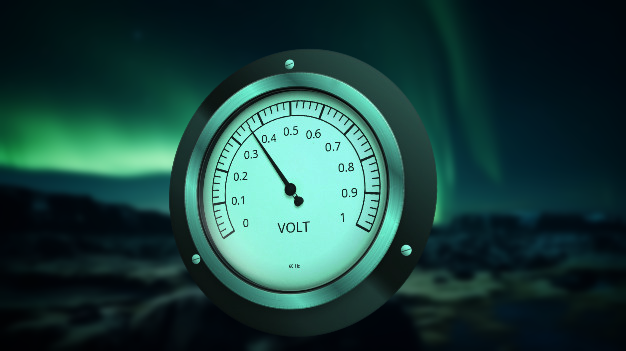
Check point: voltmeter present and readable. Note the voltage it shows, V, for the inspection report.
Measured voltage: 0.36 V
